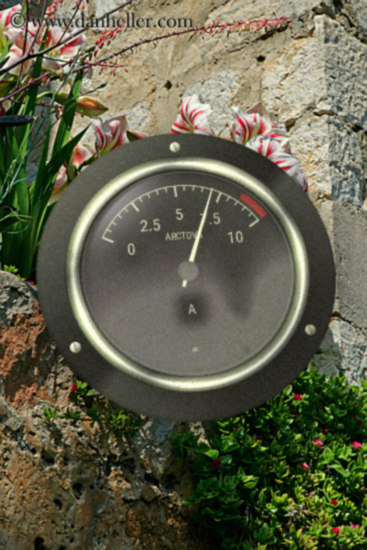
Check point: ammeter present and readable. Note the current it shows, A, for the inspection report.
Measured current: 7 A
